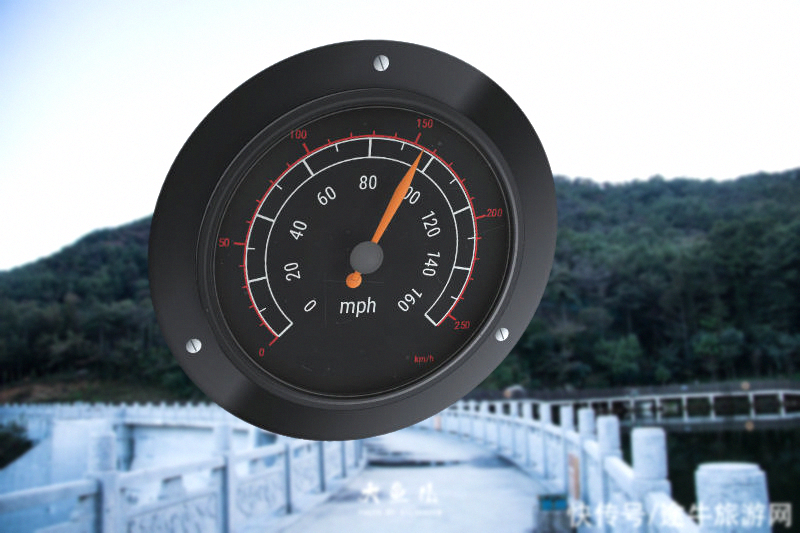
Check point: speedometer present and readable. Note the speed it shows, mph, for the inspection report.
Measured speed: 95 mph
